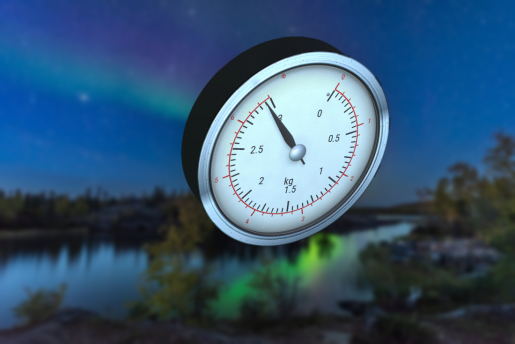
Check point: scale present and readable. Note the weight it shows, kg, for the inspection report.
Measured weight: 2.95 kg
